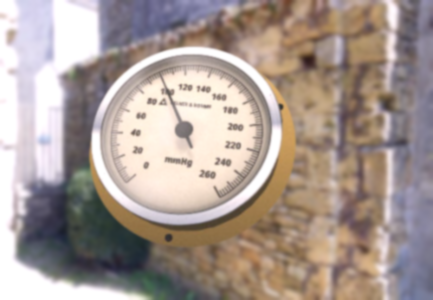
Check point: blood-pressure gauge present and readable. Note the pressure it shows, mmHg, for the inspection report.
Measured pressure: 100 mmHg
